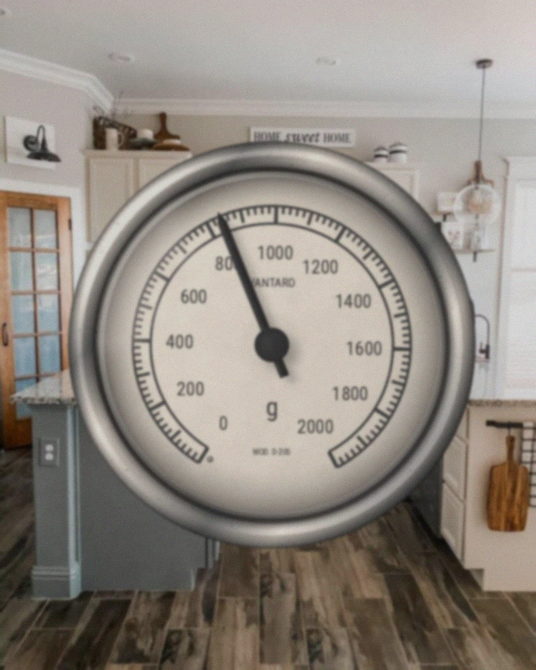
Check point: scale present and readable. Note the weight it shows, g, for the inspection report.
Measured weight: 840 g
